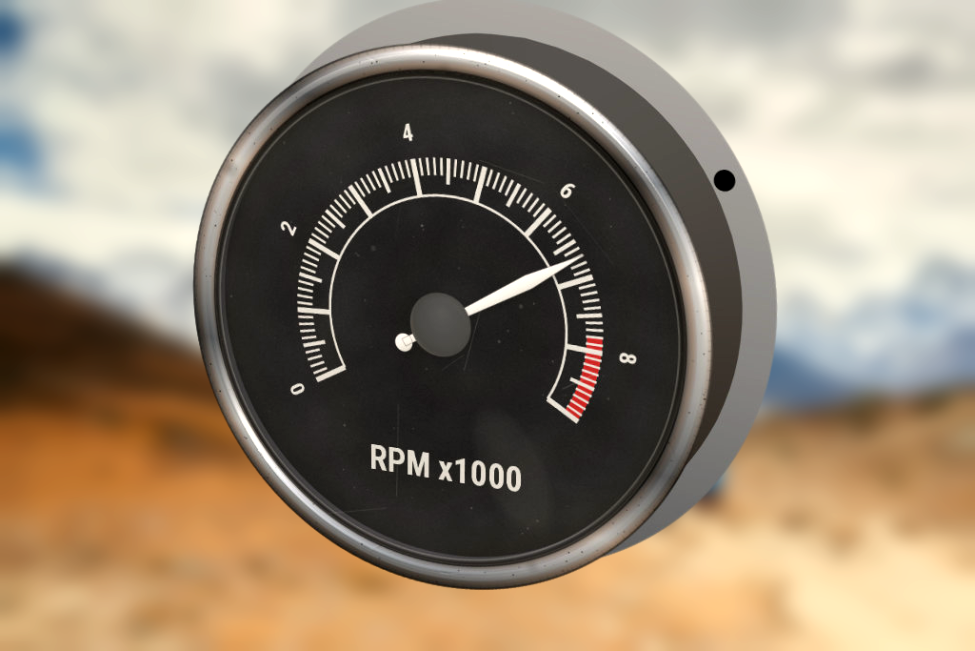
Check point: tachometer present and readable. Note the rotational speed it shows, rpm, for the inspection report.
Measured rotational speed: 6700 rpm
